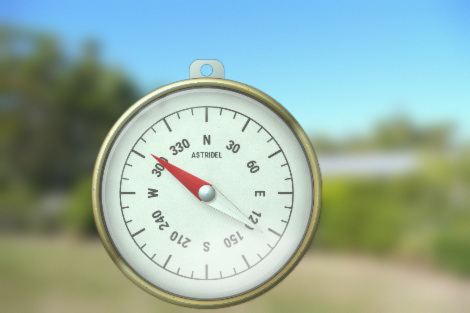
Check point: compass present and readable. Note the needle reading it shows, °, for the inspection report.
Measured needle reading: 305 °
